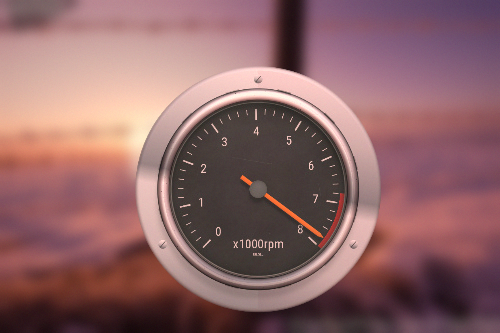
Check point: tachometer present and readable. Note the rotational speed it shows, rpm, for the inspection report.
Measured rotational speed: 7800 rpm
